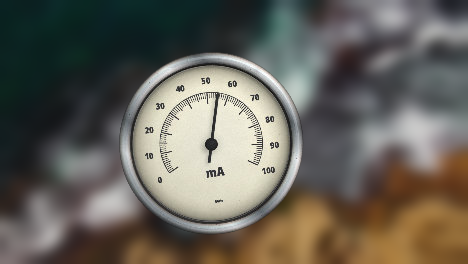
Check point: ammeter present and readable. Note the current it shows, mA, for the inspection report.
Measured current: 55 mA
